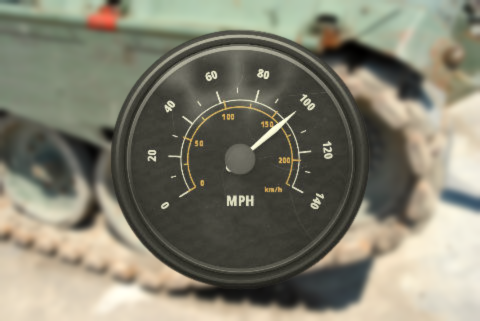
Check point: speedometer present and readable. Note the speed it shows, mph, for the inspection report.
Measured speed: 100 mph
